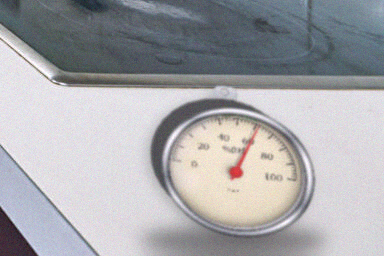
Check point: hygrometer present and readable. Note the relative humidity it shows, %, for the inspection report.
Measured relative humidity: 60 %
